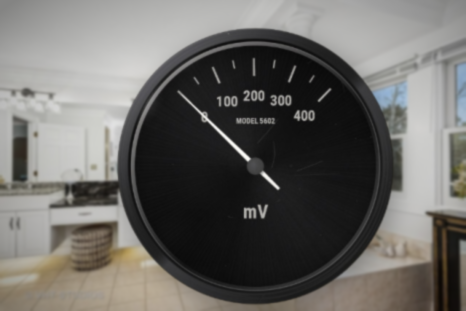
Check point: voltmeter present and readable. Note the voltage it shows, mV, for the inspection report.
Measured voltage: 0 mV
